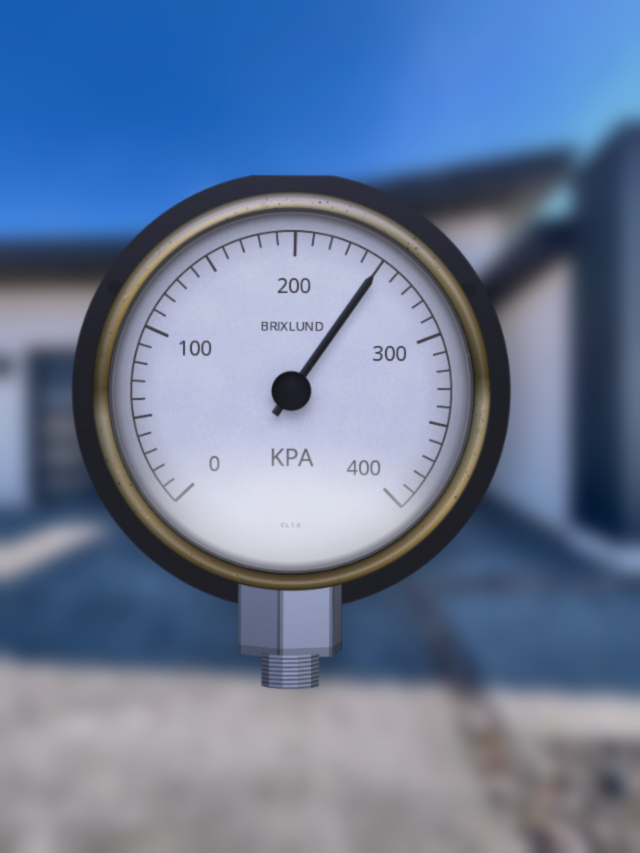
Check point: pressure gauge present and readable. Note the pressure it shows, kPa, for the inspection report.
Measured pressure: 250 kPa
